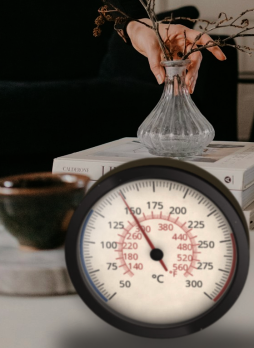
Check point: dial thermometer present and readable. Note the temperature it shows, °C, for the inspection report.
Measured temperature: 150 °C
